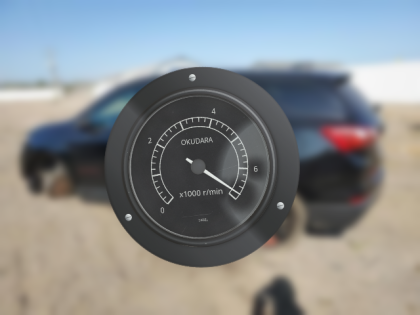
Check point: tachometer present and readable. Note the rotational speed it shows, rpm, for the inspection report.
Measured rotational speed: 6800 rpm
